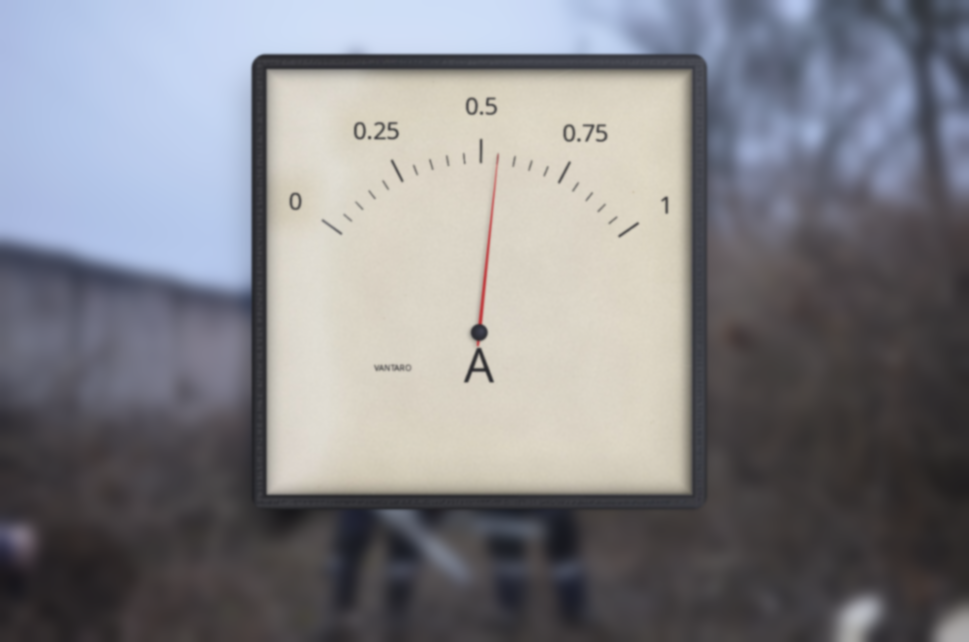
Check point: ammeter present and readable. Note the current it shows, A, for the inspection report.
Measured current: 0.55 A
